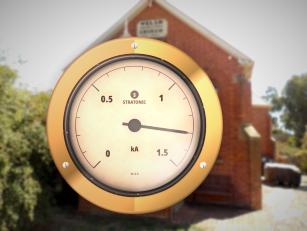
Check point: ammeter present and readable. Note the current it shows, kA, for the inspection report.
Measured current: 1.3 kA
